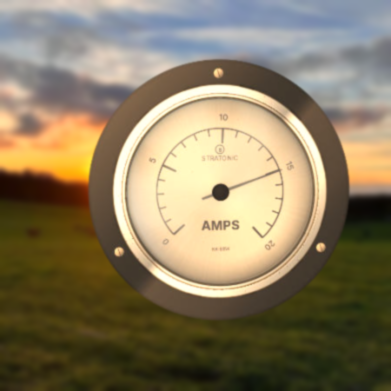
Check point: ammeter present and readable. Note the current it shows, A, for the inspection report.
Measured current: 15 A
